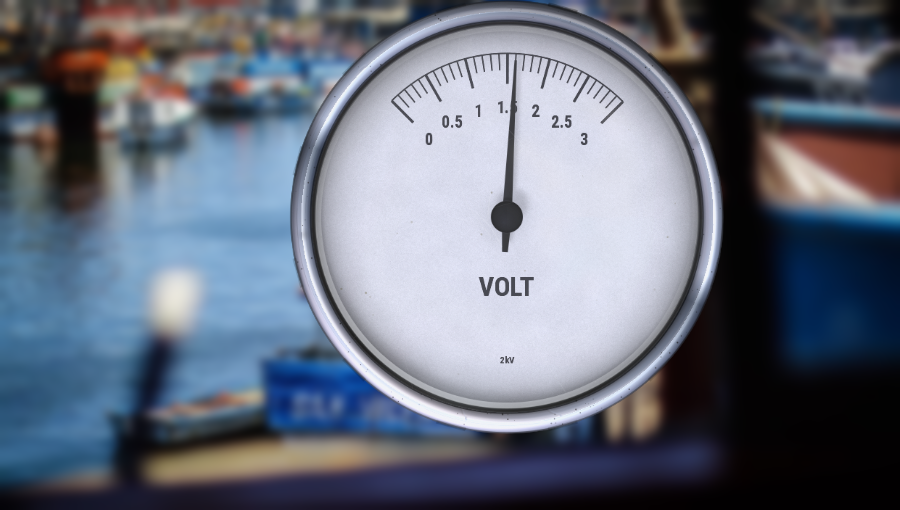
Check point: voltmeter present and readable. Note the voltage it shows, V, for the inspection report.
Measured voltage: 1.6 V
